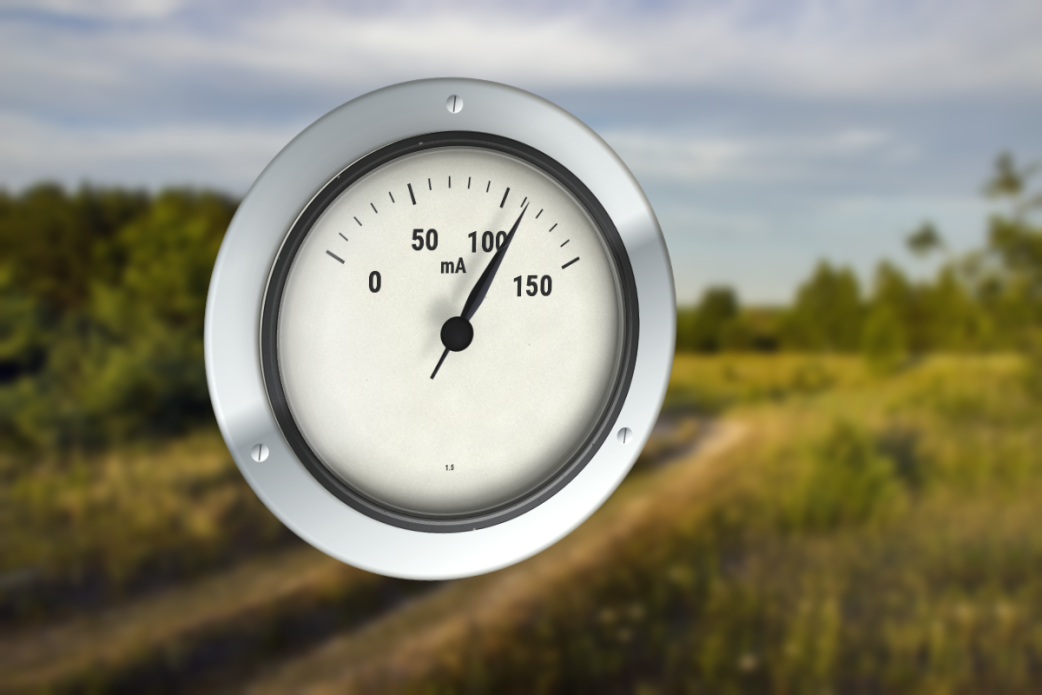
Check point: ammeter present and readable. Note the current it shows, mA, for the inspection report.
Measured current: 110 mA
